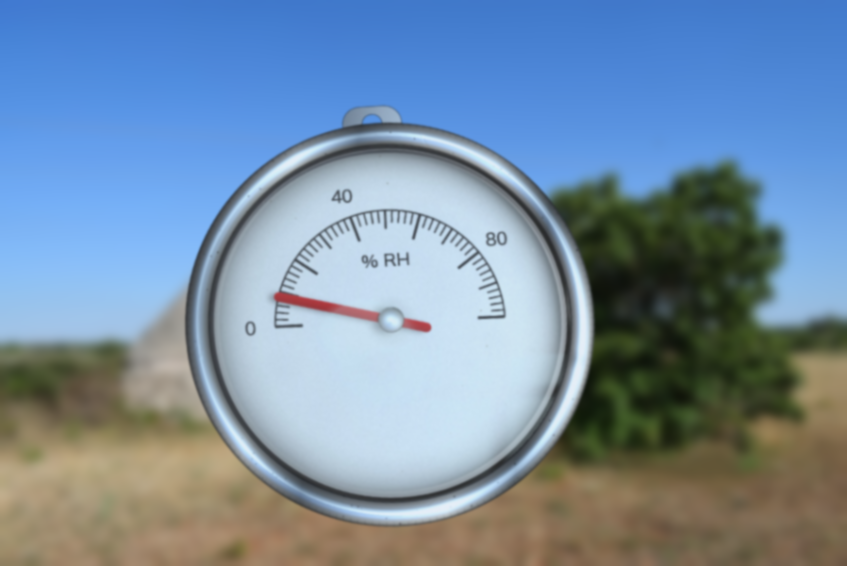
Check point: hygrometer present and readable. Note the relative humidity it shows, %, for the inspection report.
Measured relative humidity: 8 %
